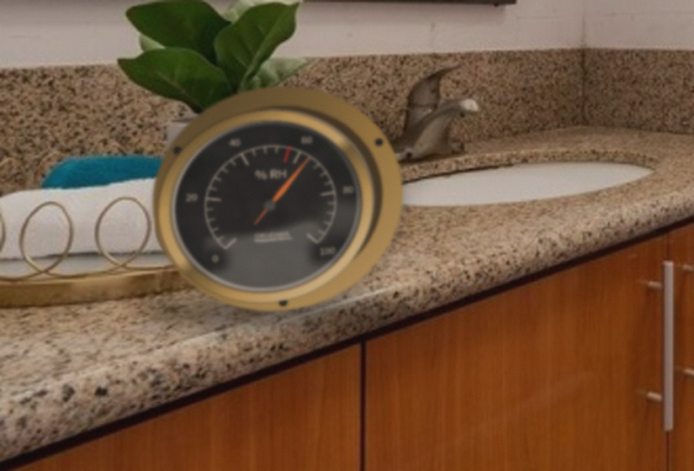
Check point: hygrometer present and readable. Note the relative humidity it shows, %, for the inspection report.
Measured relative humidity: 64 %
